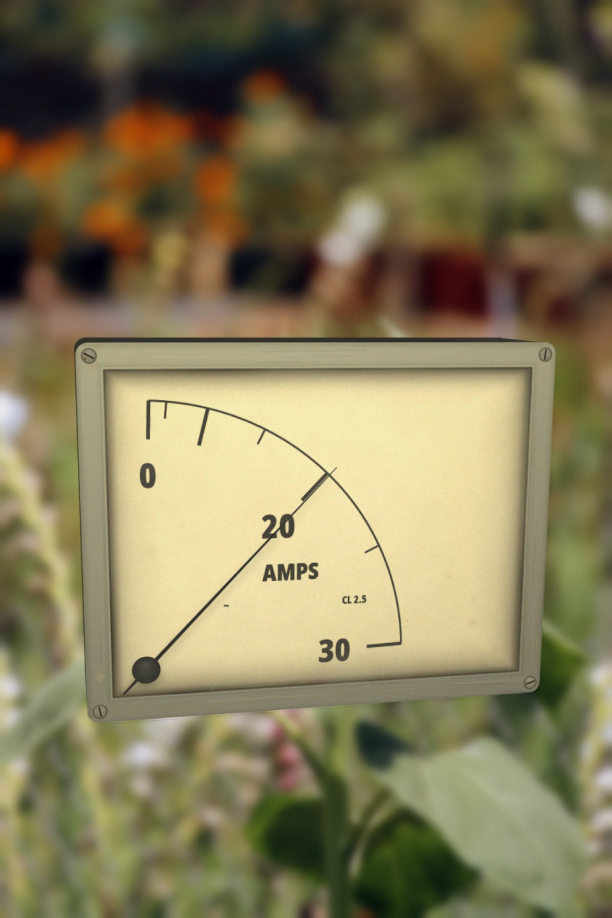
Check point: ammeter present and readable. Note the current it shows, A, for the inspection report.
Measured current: 20 A
